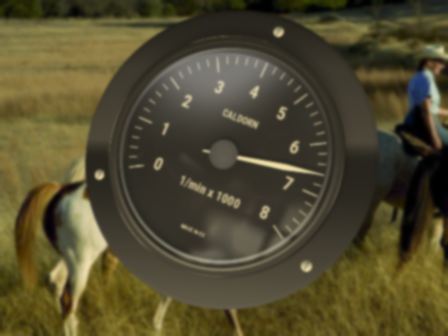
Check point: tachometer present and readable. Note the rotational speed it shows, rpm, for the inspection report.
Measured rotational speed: 6600 rpm
